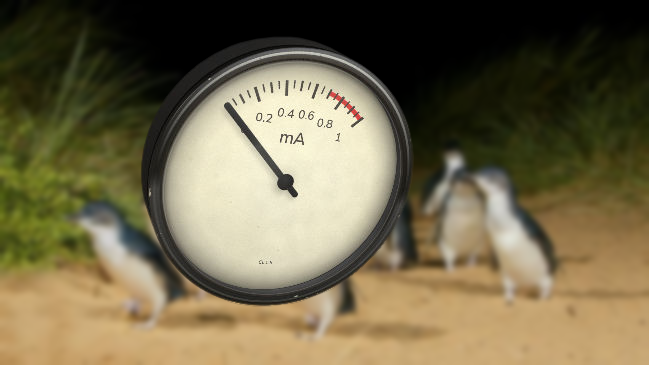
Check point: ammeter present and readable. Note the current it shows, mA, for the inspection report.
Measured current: 0 mA
